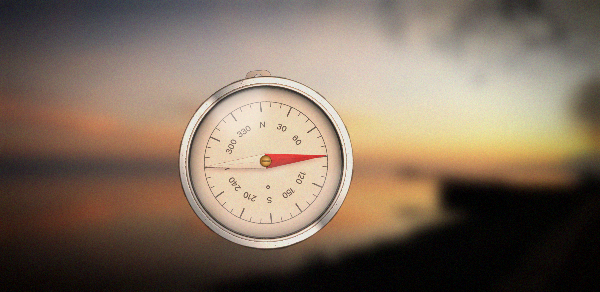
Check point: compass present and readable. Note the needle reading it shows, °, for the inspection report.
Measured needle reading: 90 °
